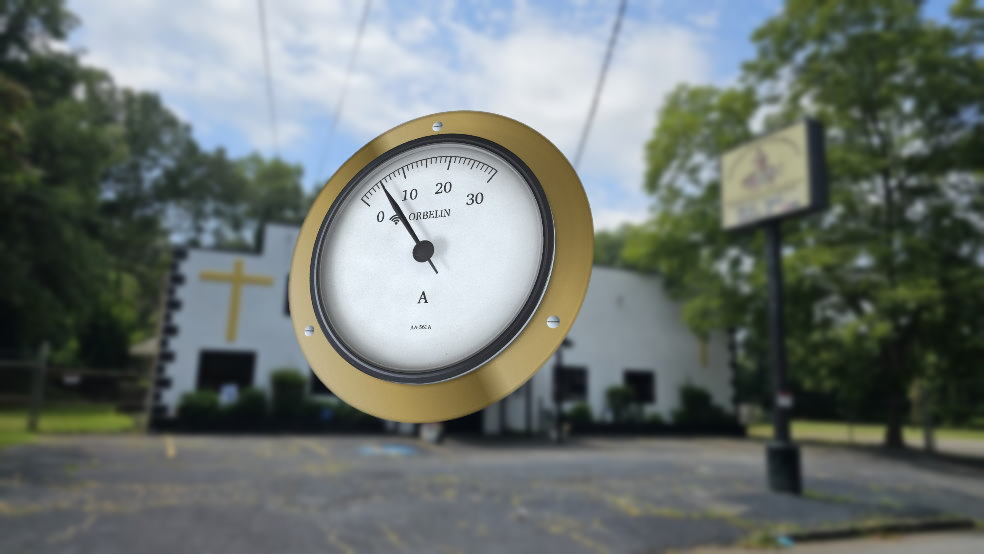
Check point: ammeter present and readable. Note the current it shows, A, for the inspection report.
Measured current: 5 A
